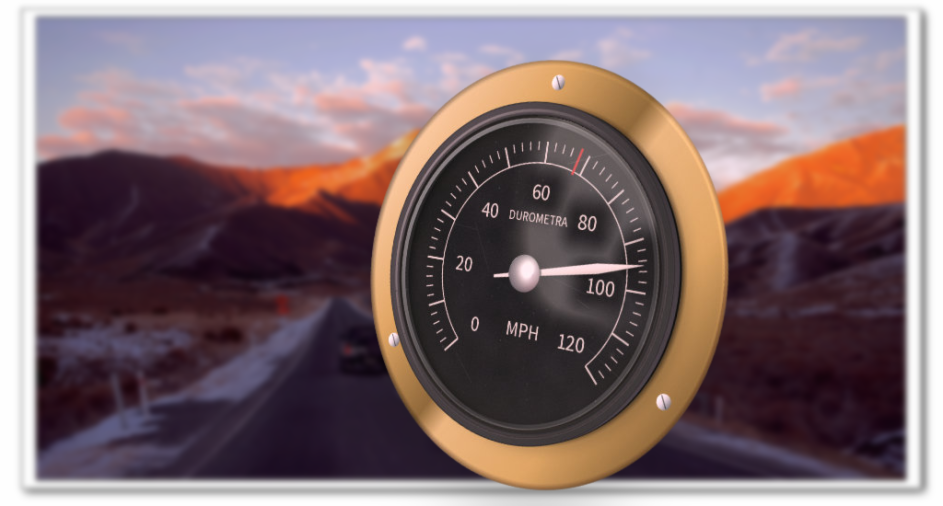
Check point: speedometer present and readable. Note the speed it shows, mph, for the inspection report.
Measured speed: 95 mph
